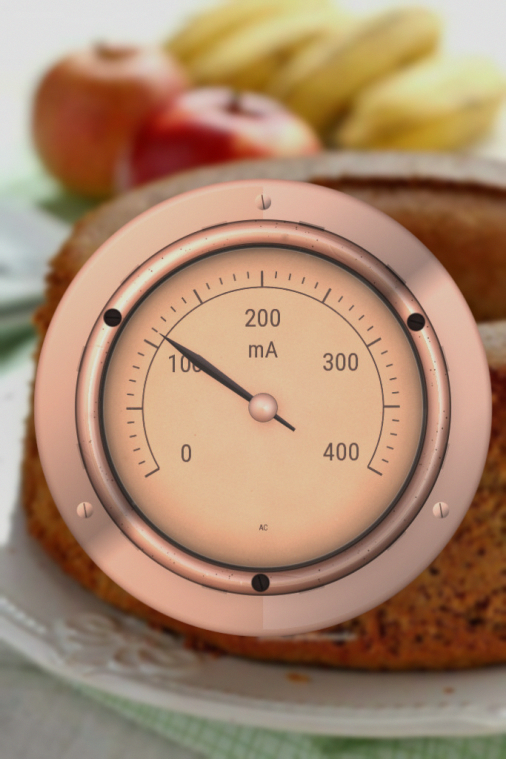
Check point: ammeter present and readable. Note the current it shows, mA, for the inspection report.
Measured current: 110 mA
